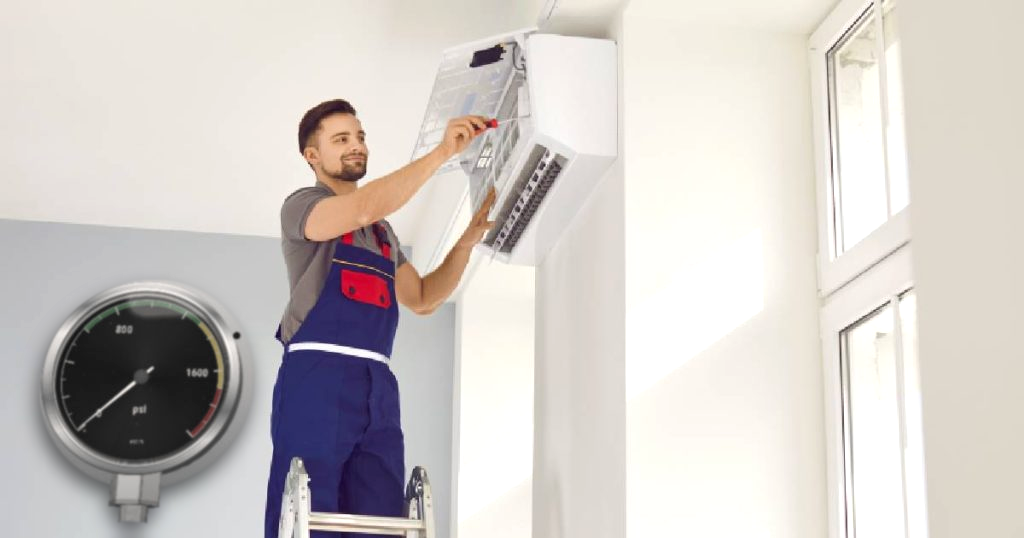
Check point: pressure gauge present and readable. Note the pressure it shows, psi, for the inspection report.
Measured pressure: 0 psi
